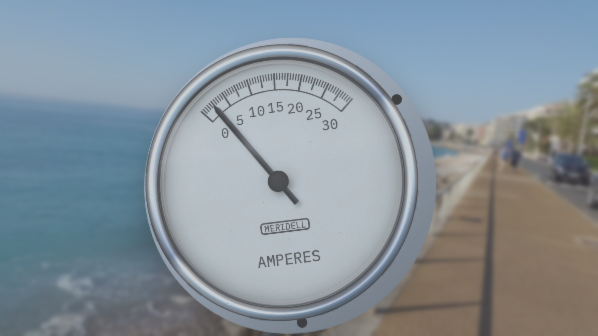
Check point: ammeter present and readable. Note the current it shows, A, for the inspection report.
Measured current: 2.5 A
